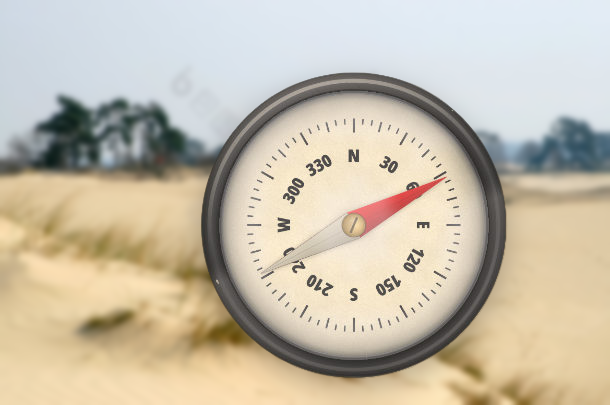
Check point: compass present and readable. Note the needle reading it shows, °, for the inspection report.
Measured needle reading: 62.5 °
